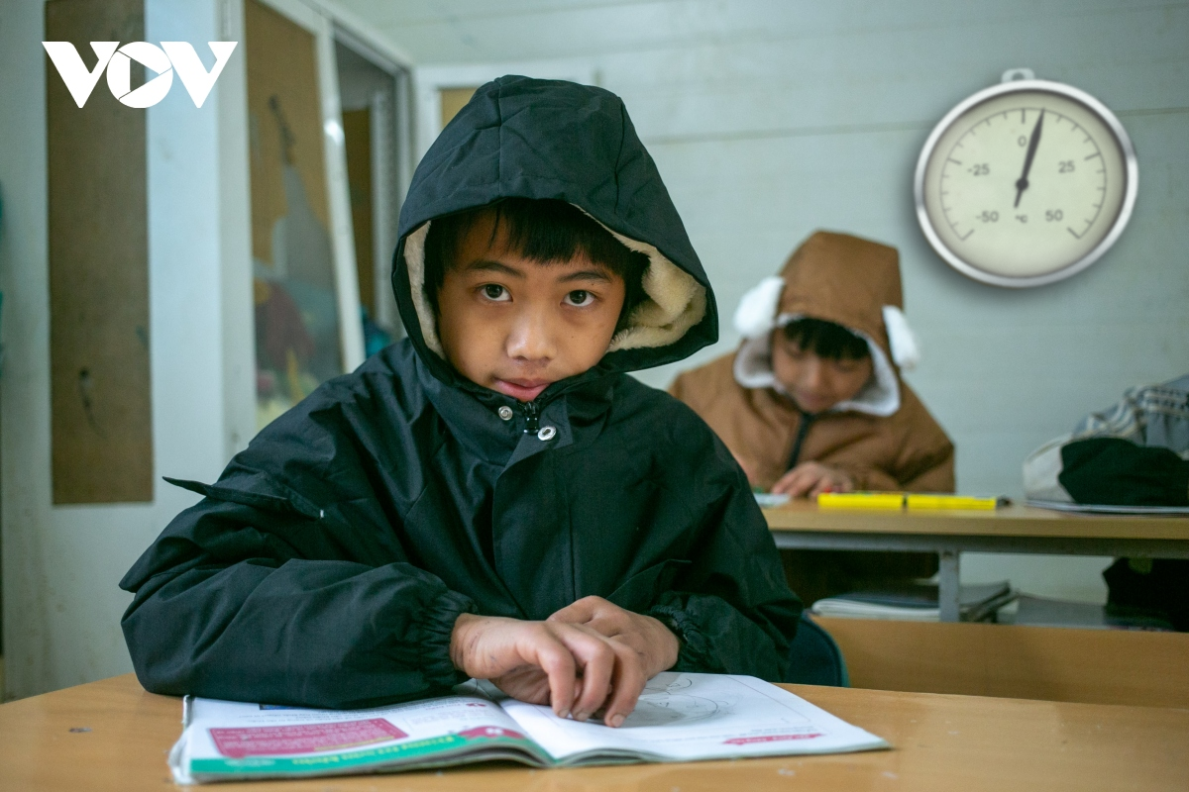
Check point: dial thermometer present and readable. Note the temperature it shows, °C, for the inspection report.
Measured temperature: 5 °C
